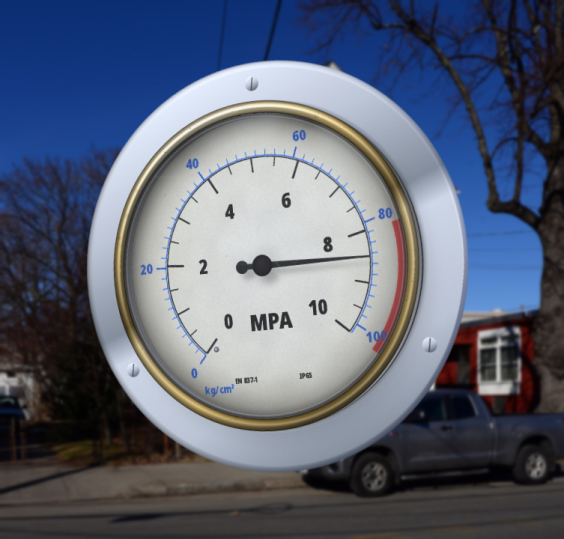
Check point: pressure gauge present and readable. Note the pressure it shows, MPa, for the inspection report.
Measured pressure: 8.5 MPa
